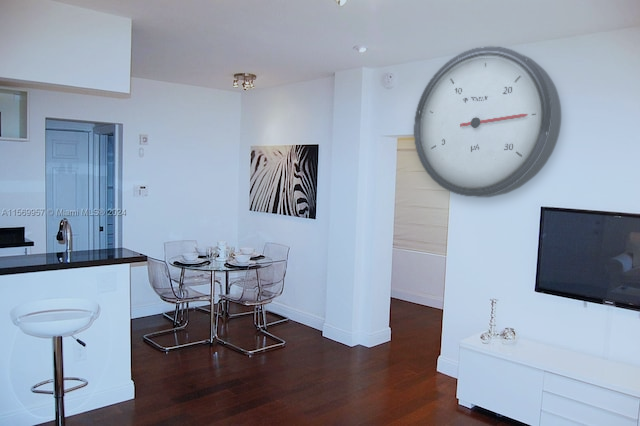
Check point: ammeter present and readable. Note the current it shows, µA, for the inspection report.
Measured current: 25 µA
